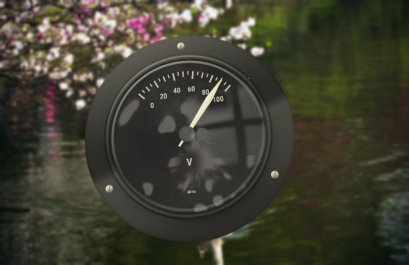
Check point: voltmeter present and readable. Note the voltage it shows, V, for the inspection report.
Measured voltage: 90 V
